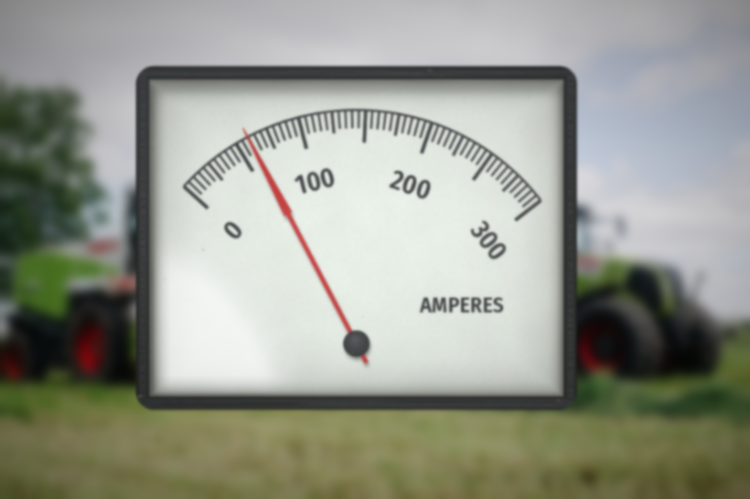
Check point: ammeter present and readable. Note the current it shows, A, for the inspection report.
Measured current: 60 A
